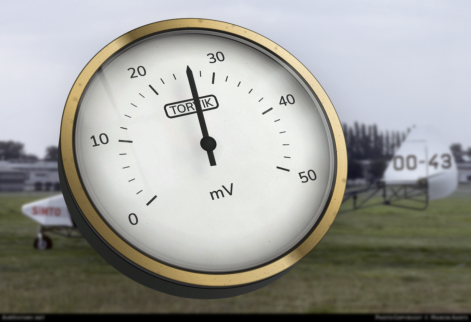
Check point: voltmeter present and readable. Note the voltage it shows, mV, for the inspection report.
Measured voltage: 26 mV
